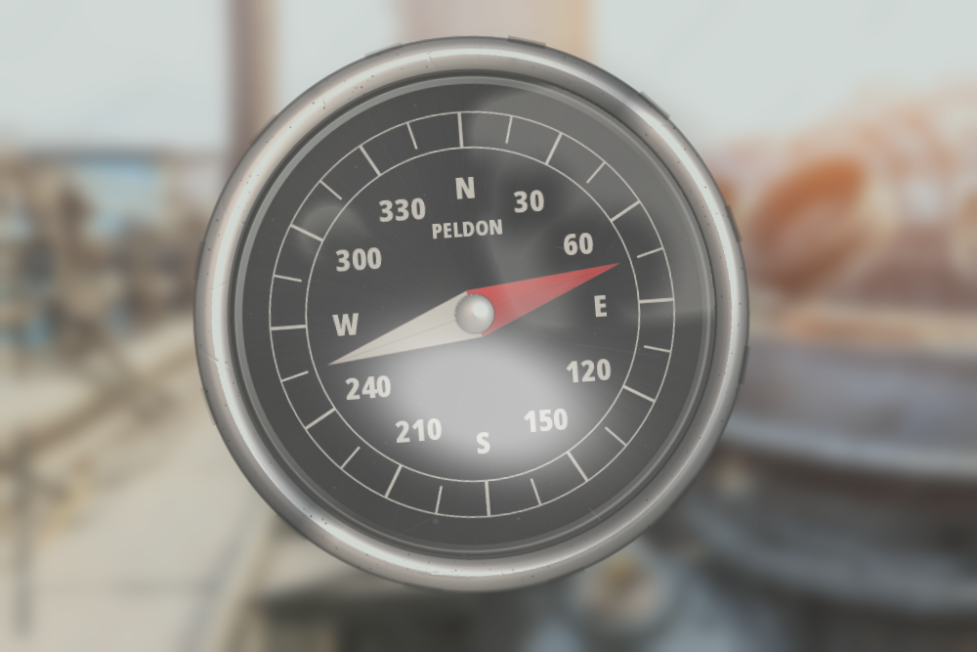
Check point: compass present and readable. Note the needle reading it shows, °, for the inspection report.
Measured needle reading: 75 °
